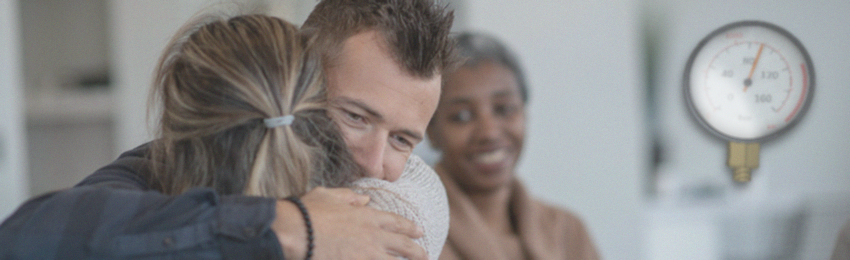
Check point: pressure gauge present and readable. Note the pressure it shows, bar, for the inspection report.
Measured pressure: 90 bar
